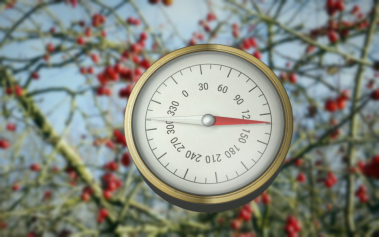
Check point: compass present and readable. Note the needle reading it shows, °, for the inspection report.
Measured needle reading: 130 °
